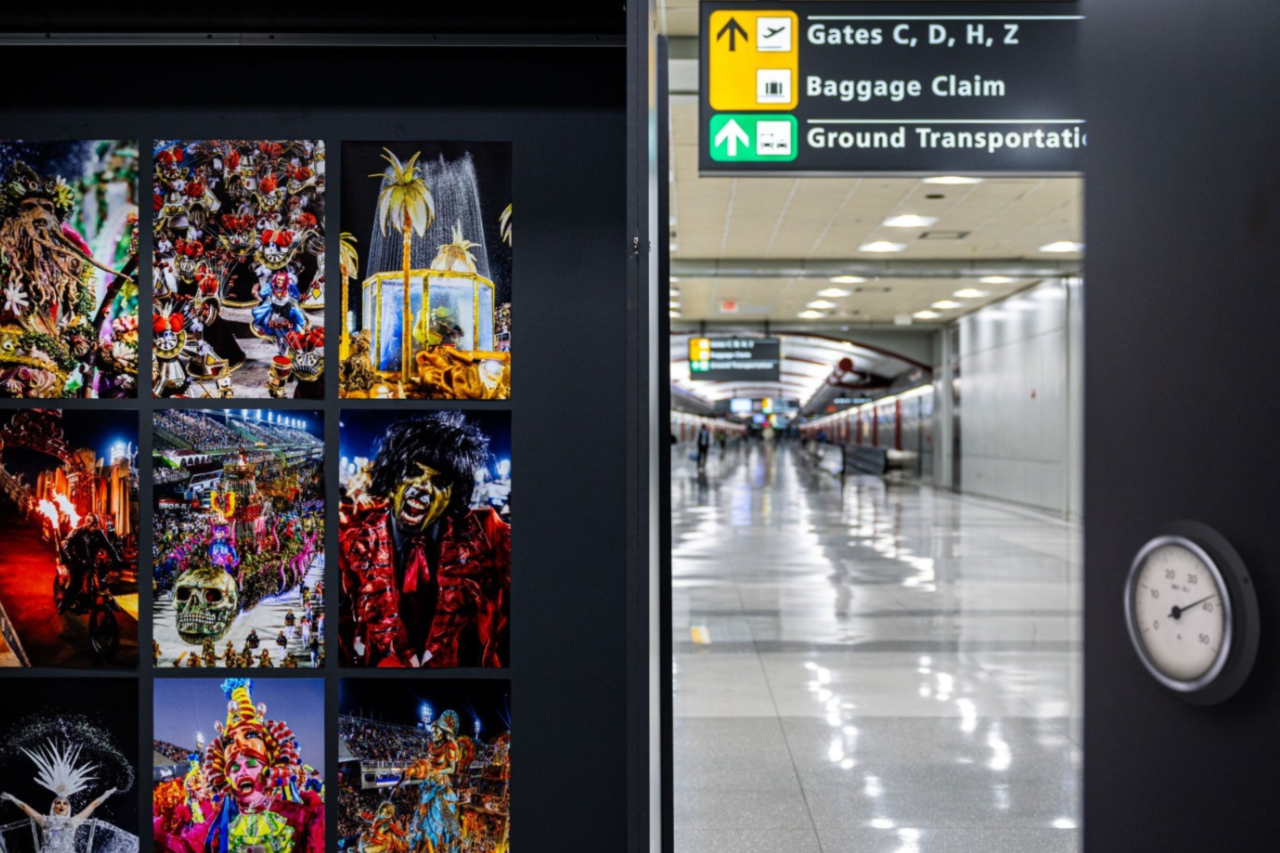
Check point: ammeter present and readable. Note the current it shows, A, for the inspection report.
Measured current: 38 A
